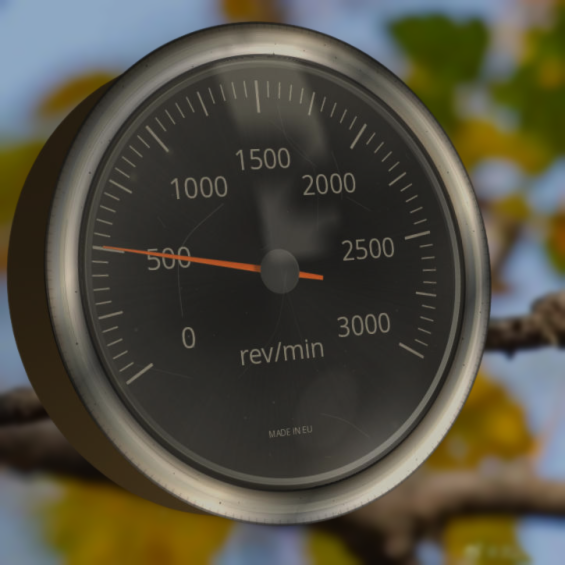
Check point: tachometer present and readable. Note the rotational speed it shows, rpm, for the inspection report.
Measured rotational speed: 500 rpm
